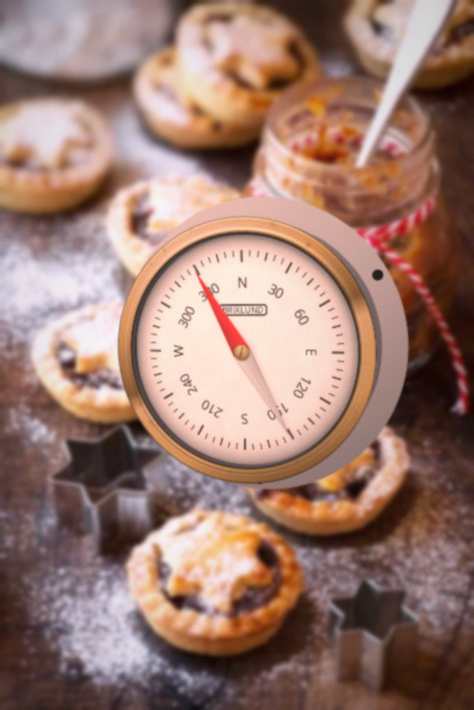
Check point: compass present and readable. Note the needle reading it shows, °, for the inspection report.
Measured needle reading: 330 °
